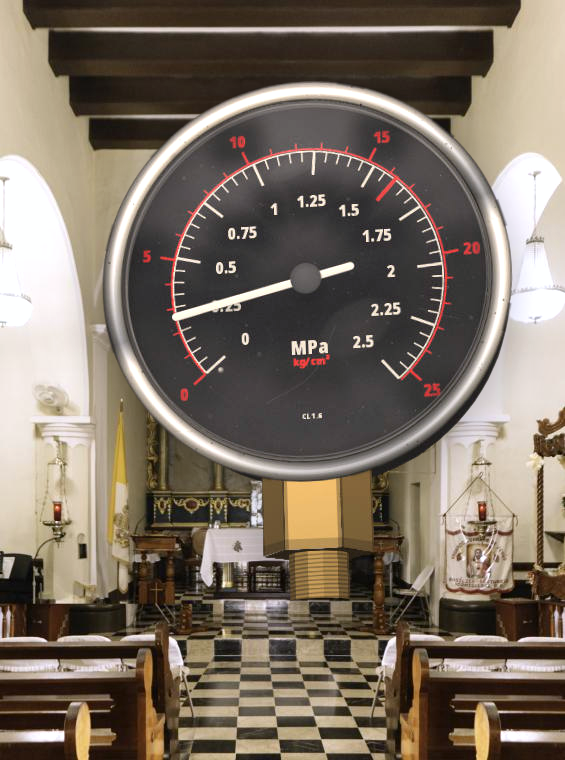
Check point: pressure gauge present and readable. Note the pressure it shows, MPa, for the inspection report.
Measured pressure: 0.25 MPa
